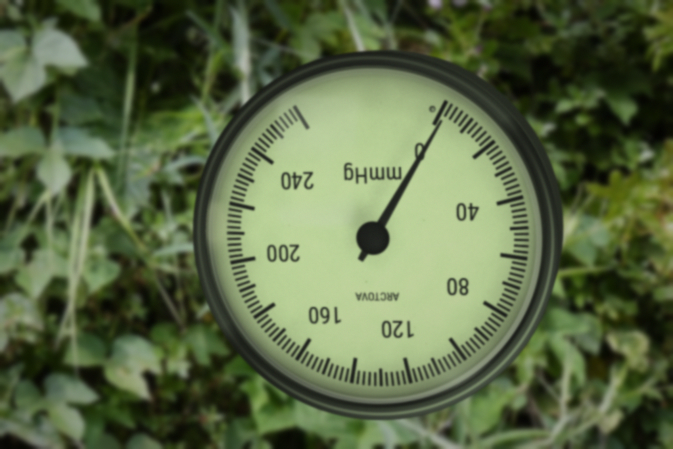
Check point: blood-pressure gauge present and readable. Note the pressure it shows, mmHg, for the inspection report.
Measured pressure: 2 mmHg
